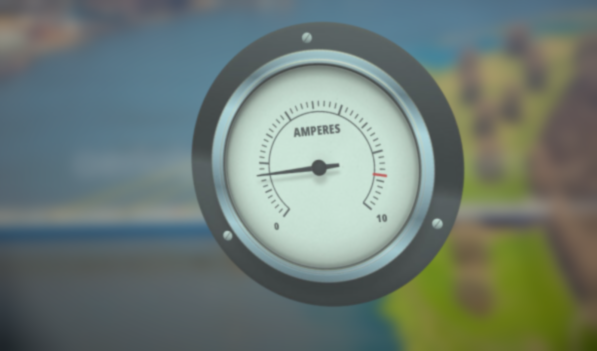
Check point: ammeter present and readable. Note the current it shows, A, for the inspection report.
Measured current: 1.6 A
